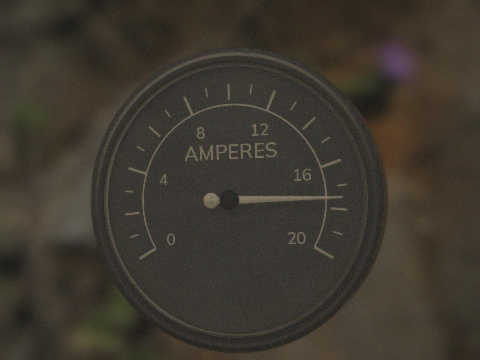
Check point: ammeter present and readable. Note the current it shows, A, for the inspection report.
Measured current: 17.5 A
